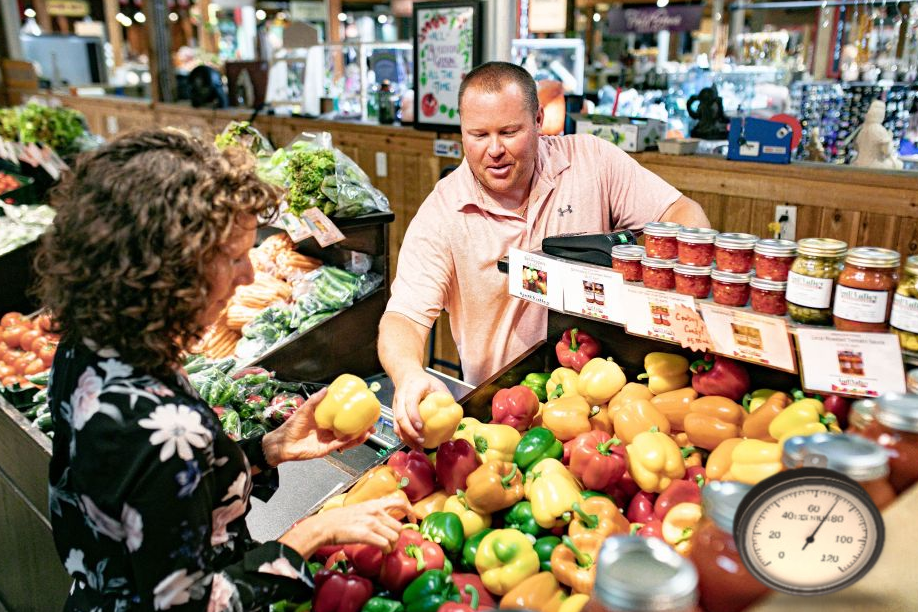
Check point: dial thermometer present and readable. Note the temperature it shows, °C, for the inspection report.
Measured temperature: 70 °C
